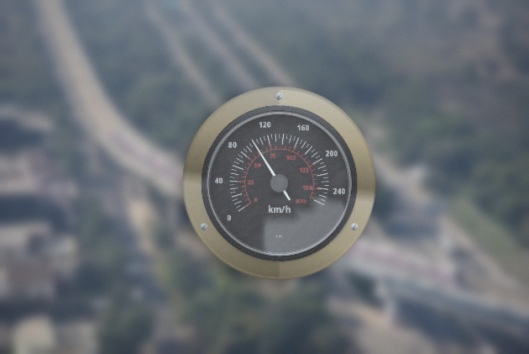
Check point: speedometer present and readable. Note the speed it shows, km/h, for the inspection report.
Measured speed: 100 km/h
